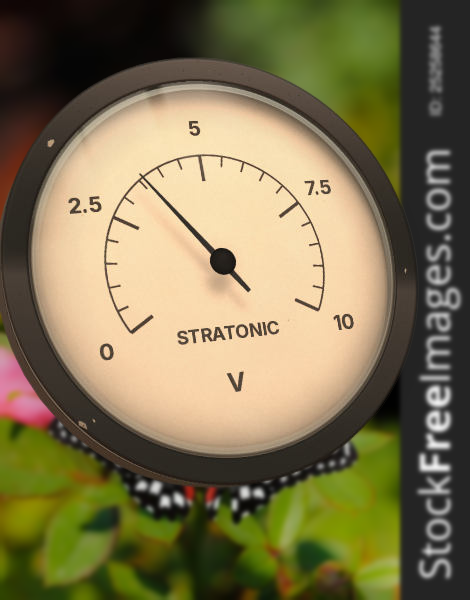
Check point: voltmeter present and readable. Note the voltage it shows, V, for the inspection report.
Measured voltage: 3.5 V
